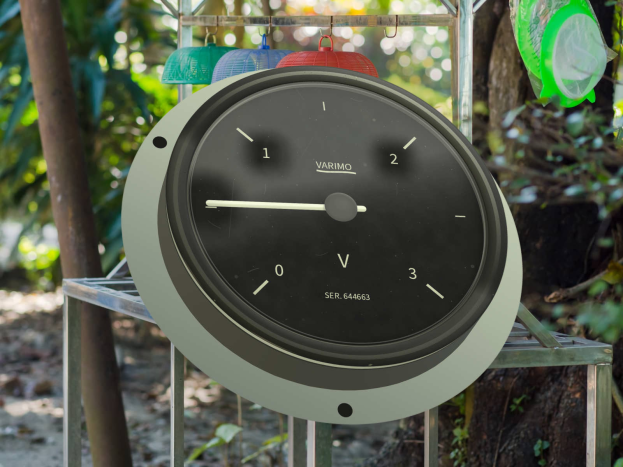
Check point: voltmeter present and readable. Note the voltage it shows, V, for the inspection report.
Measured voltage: 0.5 V
